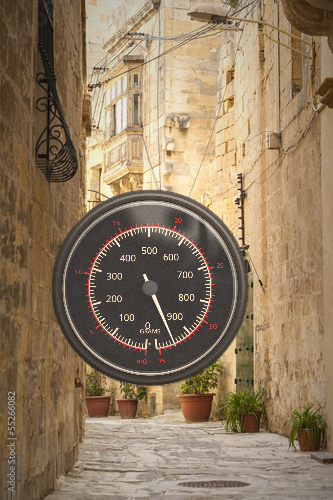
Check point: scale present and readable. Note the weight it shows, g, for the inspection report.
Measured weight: 950 g
